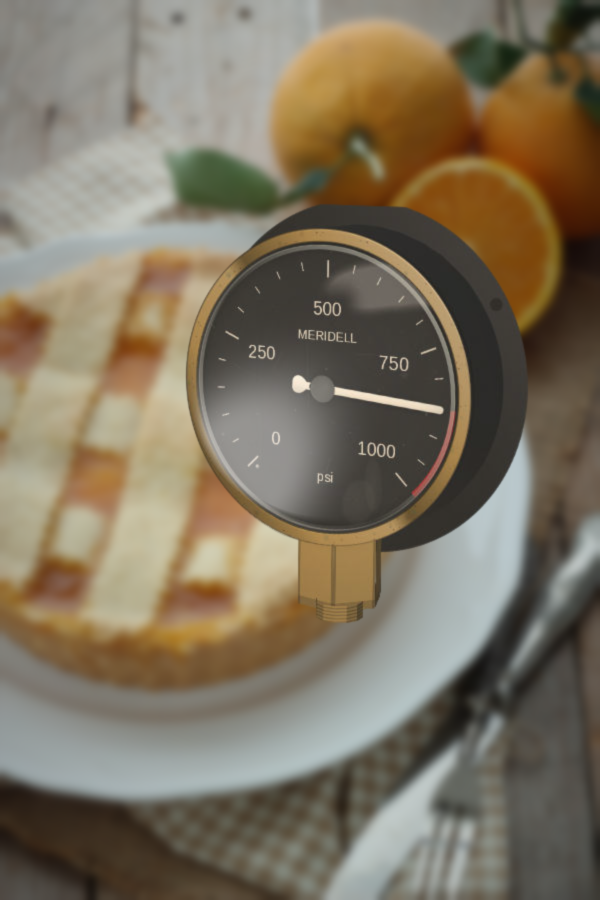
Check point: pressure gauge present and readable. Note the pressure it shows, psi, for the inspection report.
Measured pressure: 850 psi
